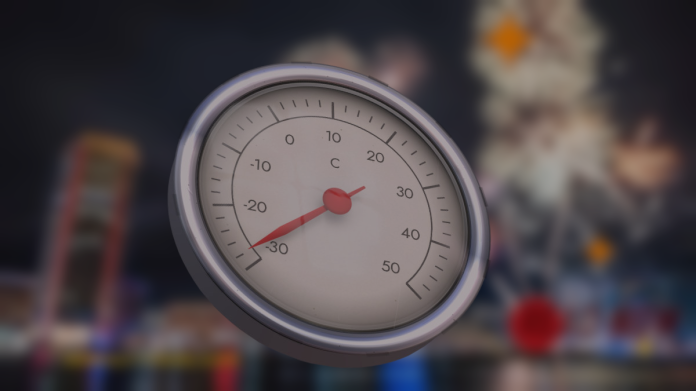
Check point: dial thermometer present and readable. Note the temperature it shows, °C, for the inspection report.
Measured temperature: -28 °C
